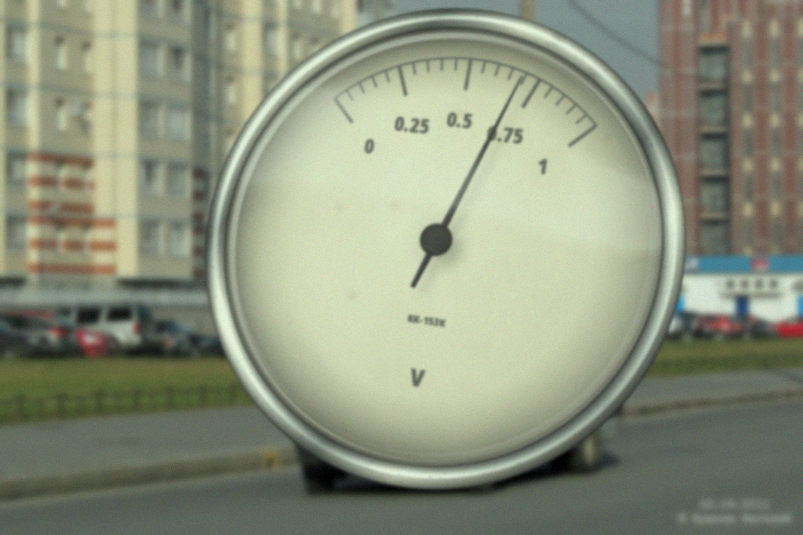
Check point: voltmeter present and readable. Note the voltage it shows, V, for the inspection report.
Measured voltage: 0.7 V
